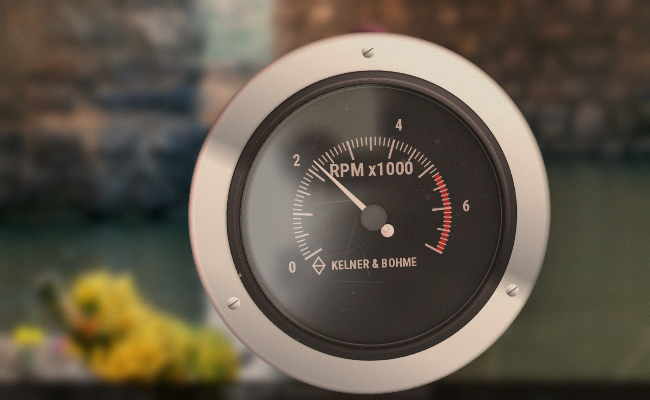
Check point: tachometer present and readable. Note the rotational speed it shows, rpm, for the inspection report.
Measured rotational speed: 2200 rpm
